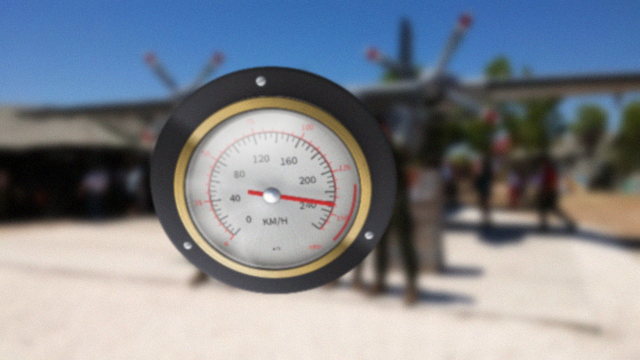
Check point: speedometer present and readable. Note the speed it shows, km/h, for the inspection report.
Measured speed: 230 km/h
